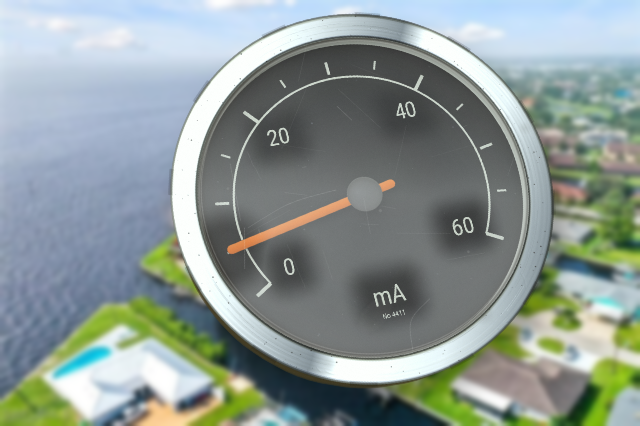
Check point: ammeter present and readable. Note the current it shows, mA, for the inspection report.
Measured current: 5 mA
